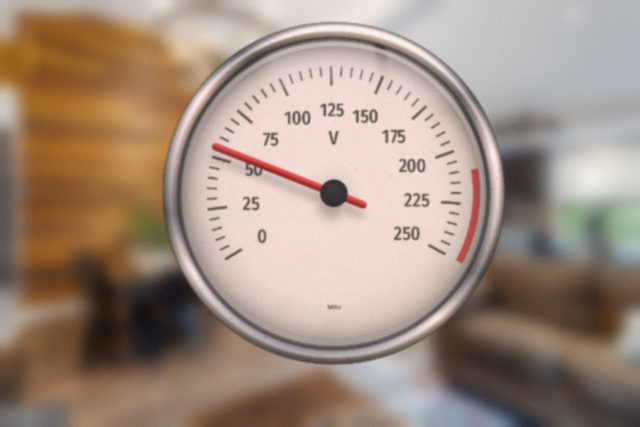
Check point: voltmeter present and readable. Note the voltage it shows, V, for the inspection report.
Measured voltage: 55 V
